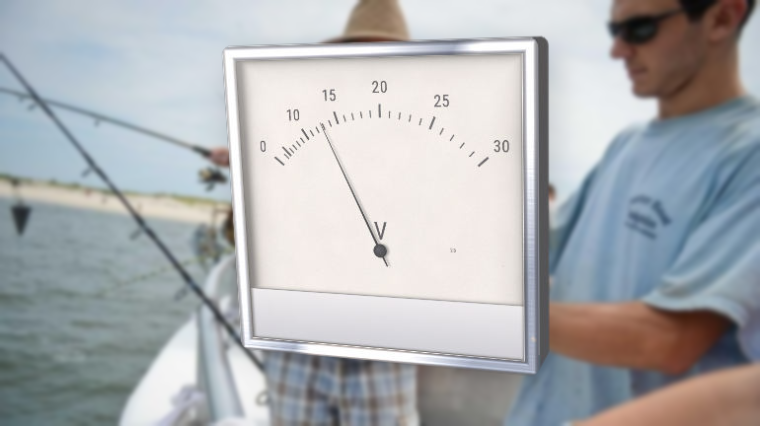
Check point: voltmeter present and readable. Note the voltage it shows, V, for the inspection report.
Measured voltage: 13 V
